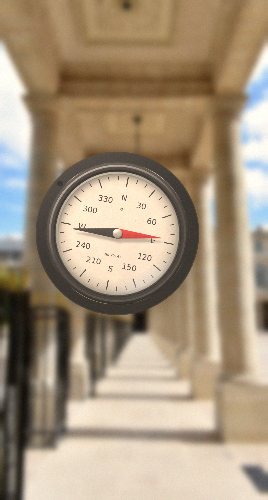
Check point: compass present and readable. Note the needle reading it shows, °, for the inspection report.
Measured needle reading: 85 °
